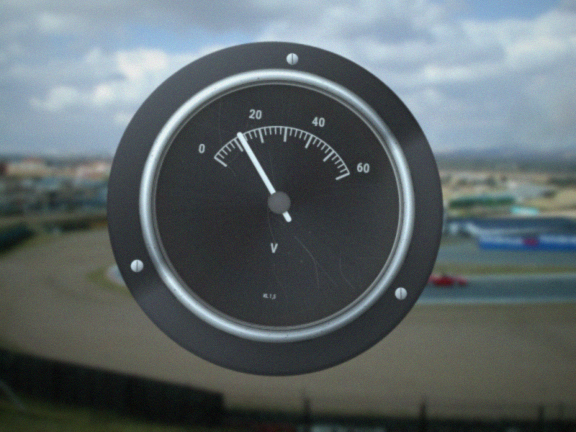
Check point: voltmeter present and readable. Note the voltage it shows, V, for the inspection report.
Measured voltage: 12 V
